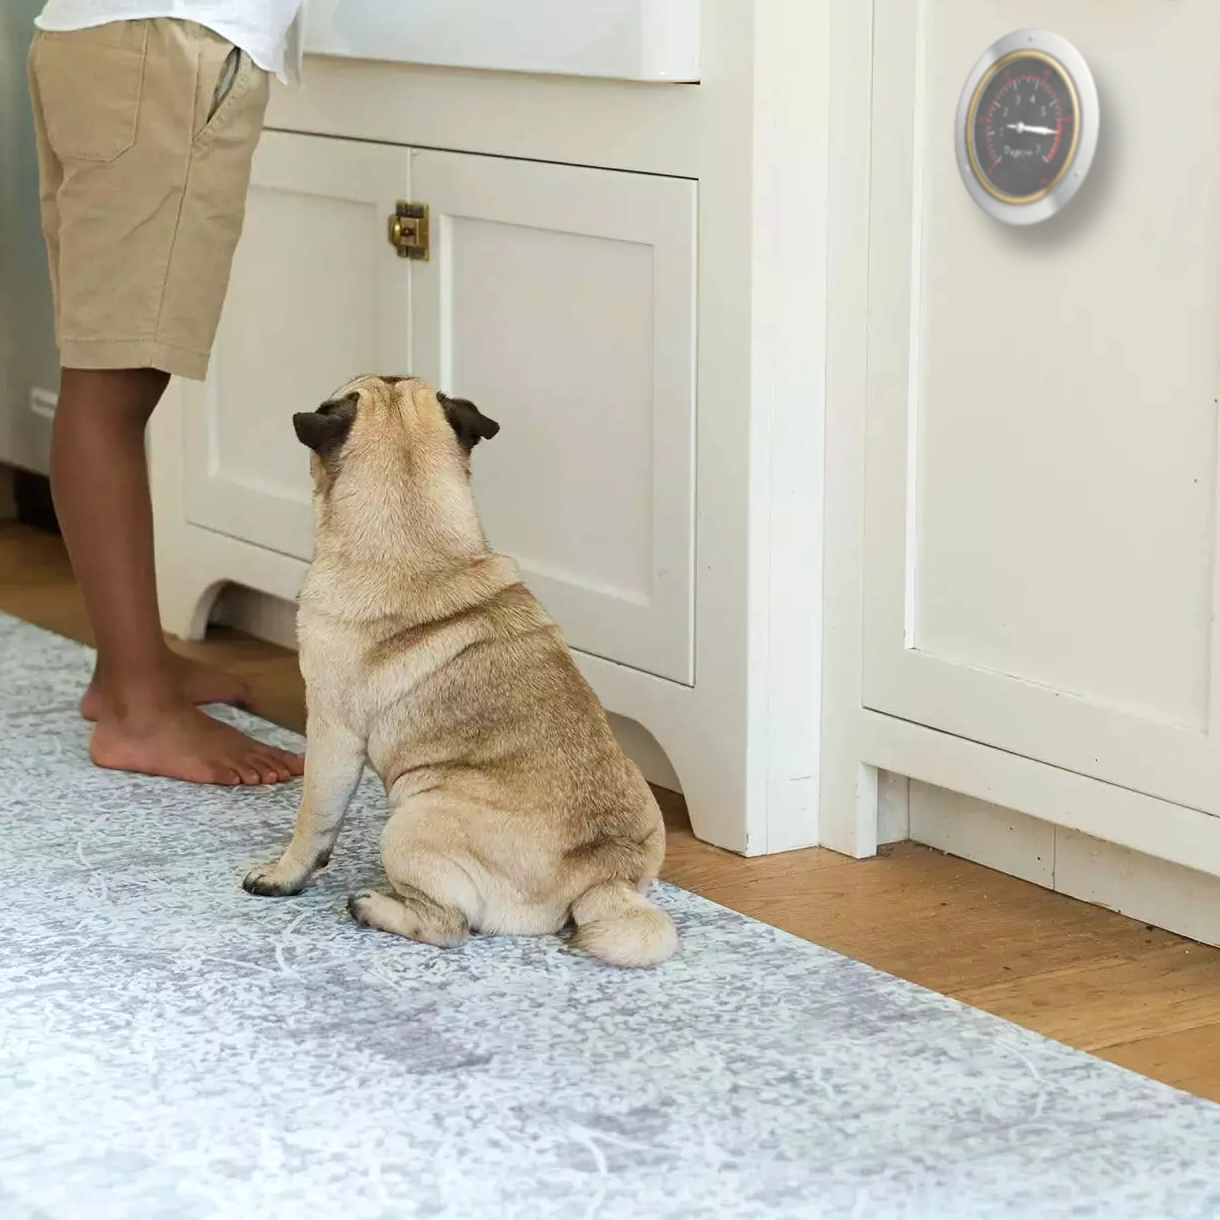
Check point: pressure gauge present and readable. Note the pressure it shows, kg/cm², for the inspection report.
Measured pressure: 6 kg/cm²
